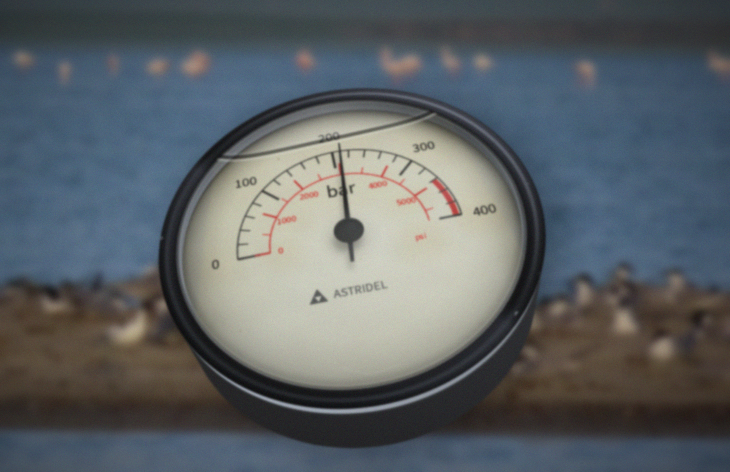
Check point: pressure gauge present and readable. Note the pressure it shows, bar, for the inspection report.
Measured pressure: 210 bar
